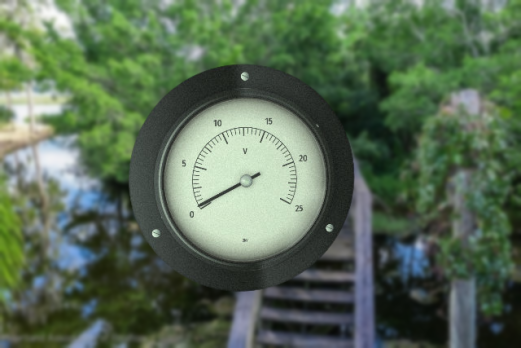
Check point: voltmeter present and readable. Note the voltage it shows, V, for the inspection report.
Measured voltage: 0.5 V
